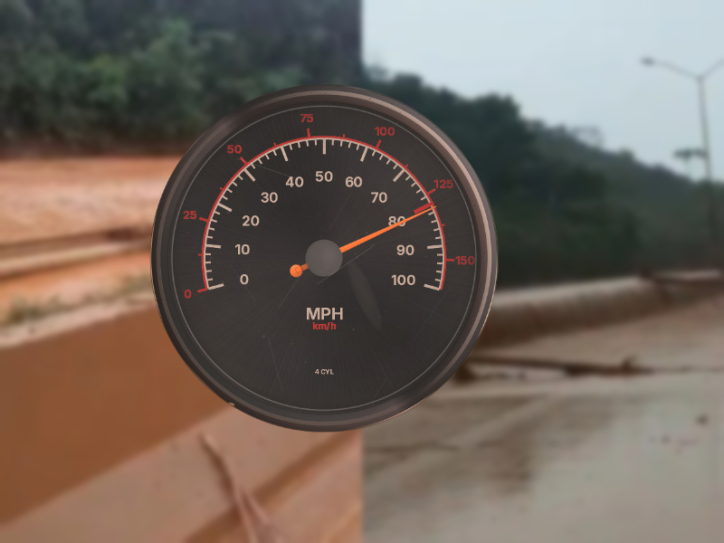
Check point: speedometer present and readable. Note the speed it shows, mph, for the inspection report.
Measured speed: 81 mph
